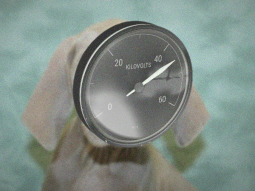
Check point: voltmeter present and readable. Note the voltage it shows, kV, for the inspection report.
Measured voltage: 45 kV
